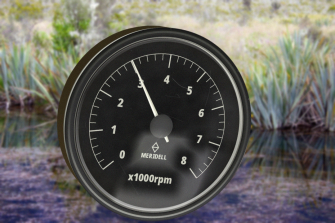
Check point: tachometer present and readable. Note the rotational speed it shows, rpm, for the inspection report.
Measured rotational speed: 3000 rpm
